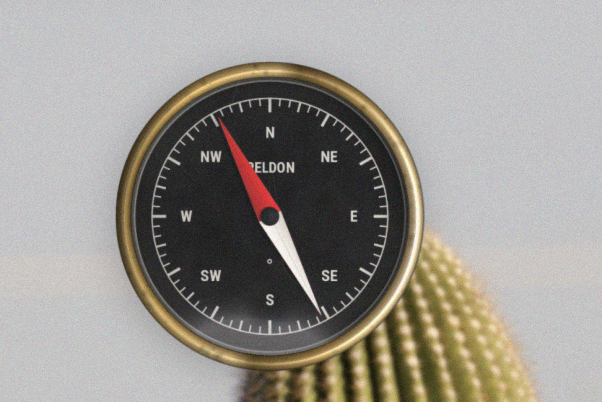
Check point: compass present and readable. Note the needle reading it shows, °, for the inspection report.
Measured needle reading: 332.5 °
